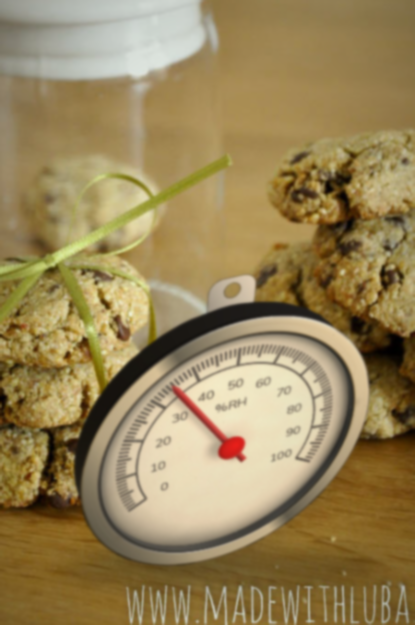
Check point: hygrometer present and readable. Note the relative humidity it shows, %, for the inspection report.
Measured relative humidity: 35 %
